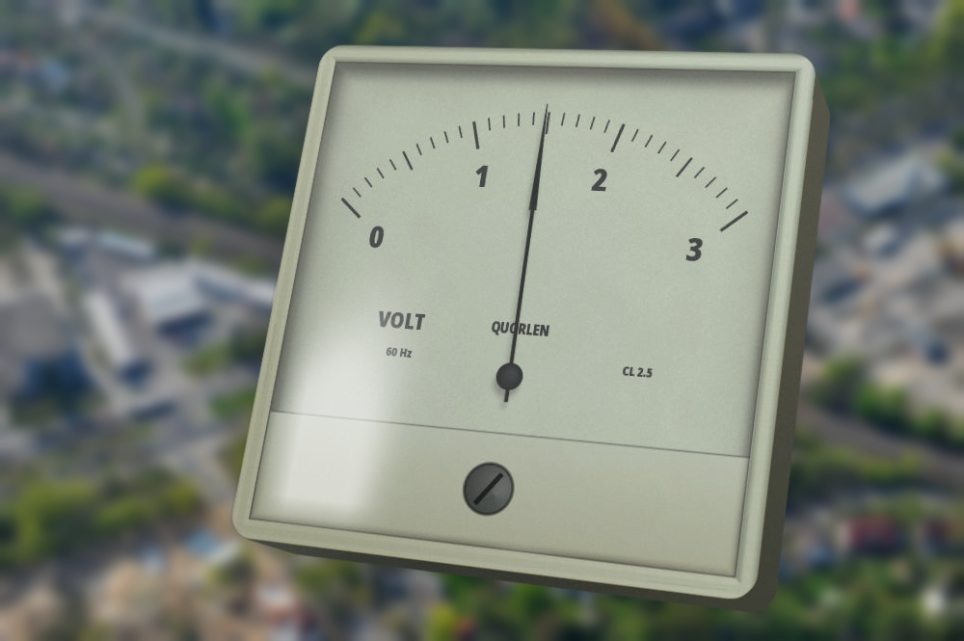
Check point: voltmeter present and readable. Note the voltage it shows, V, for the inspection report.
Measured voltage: 1.5 V
